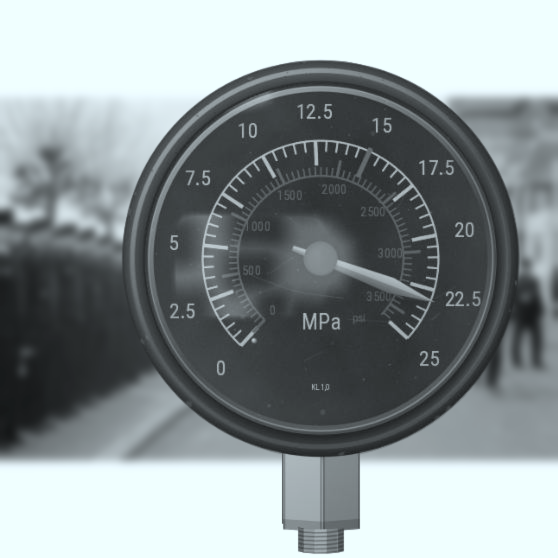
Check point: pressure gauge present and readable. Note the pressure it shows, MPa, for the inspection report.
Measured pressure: 23 MPa
